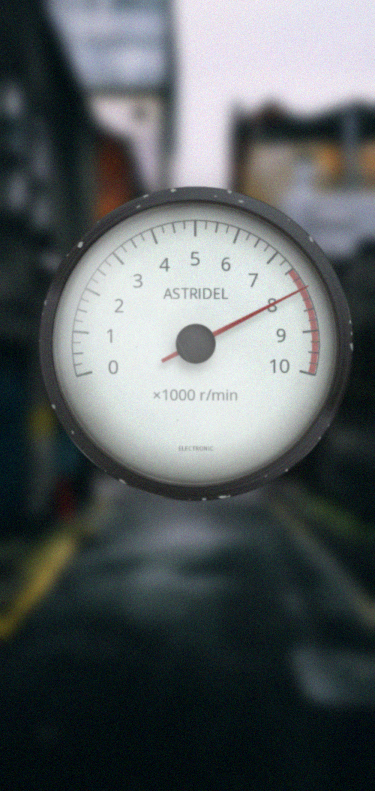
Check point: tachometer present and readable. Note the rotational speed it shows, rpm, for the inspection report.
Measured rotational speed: 8000 rpm
